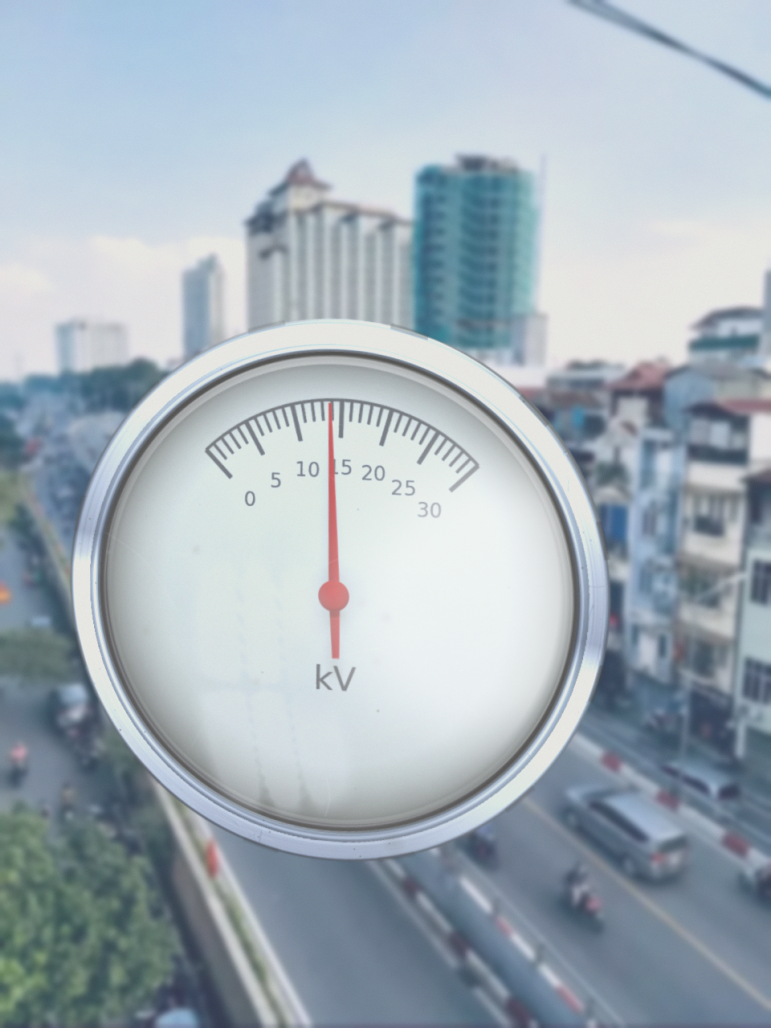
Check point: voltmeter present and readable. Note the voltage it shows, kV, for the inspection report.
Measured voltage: 14 kV
